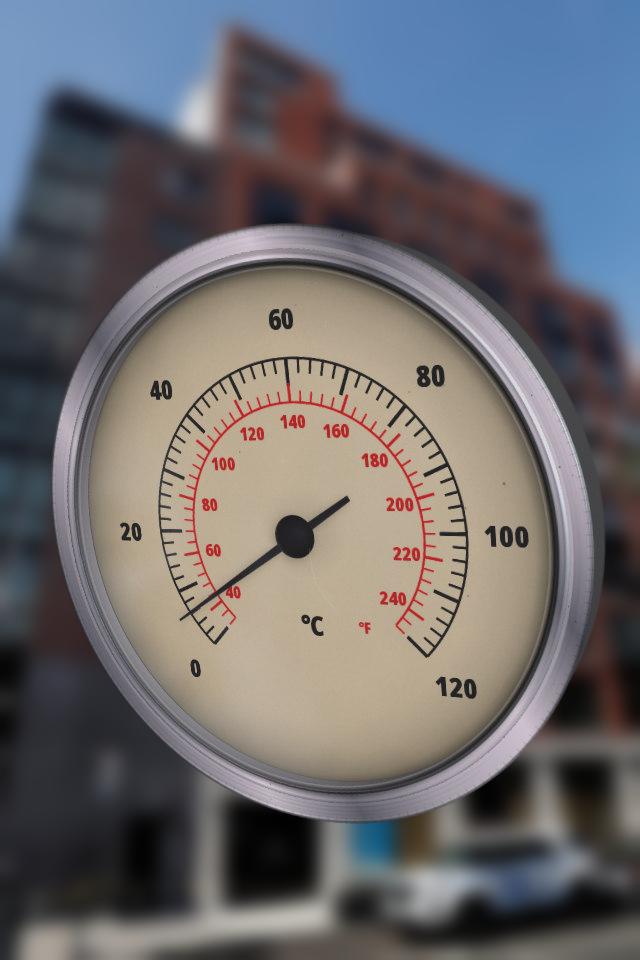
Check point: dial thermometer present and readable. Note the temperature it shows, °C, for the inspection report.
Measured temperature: 6 °C
